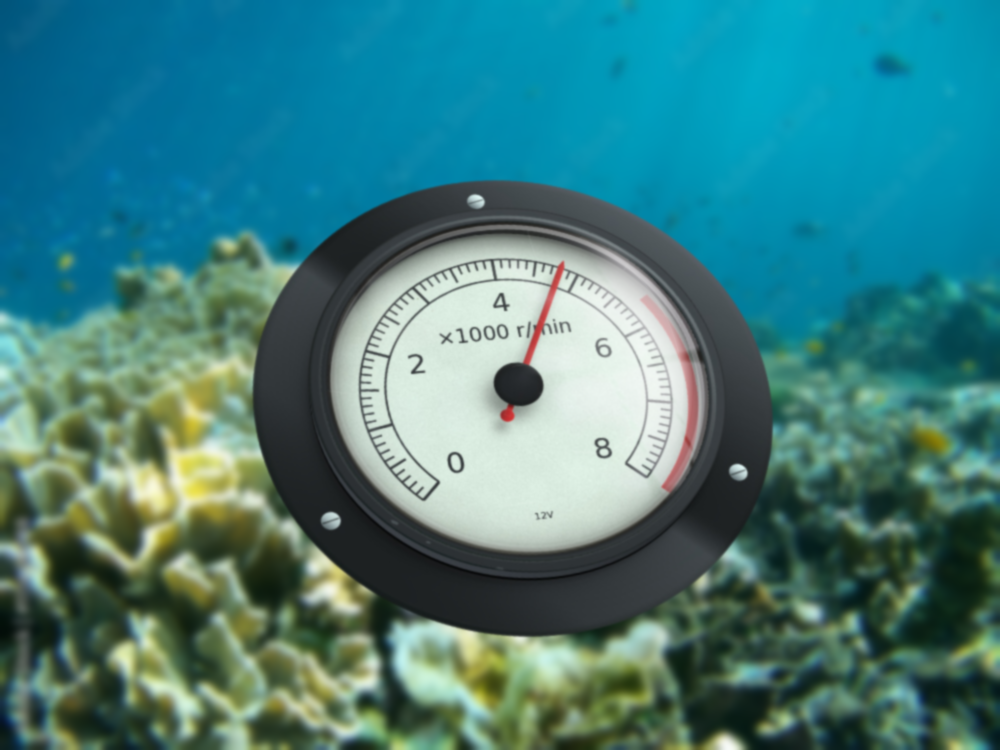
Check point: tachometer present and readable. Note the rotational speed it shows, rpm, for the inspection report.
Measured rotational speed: 4800 rpm
